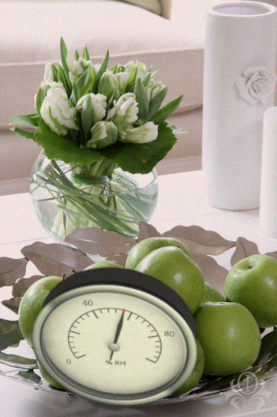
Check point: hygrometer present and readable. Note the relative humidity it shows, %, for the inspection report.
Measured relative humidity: 56 %
